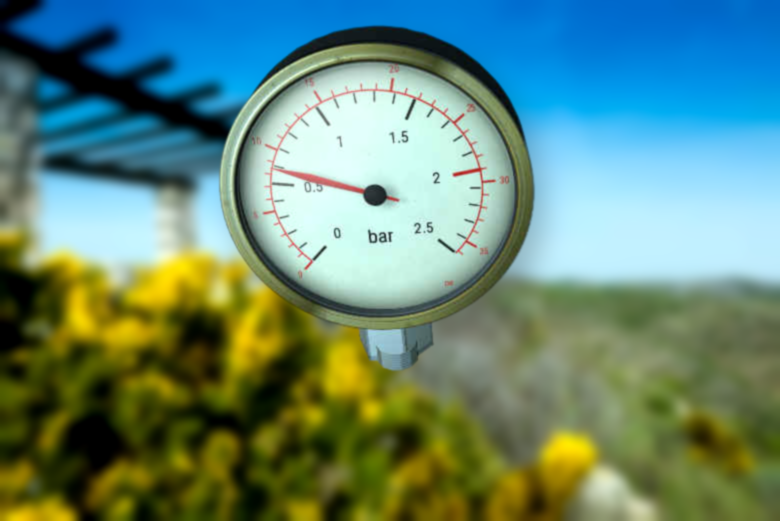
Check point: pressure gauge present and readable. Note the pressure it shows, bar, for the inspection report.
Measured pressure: 0.6 bar
